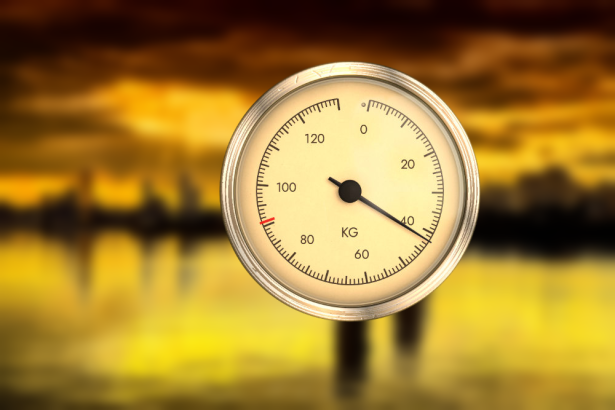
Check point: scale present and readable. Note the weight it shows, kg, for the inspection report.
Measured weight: 42 kg
